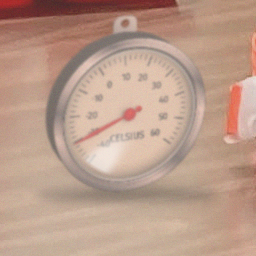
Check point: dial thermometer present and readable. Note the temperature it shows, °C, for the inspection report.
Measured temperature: -30 °C
